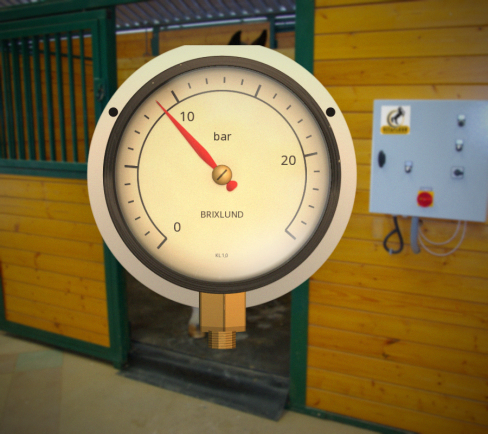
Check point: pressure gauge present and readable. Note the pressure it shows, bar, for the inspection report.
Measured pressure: 9 bar
